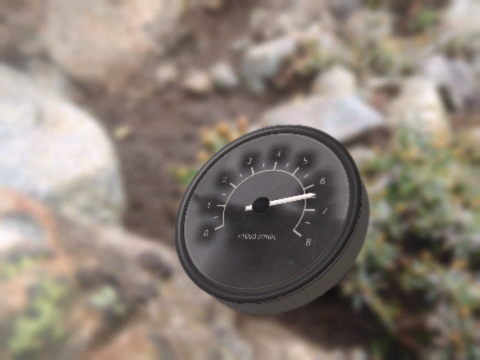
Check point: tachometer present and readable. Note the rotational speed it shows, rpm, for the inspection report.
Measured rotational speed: 6500 rpm
